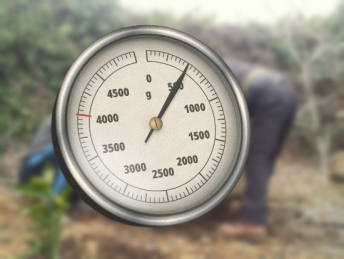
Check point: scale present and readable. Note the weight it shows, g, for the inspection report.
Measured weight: 500 g
